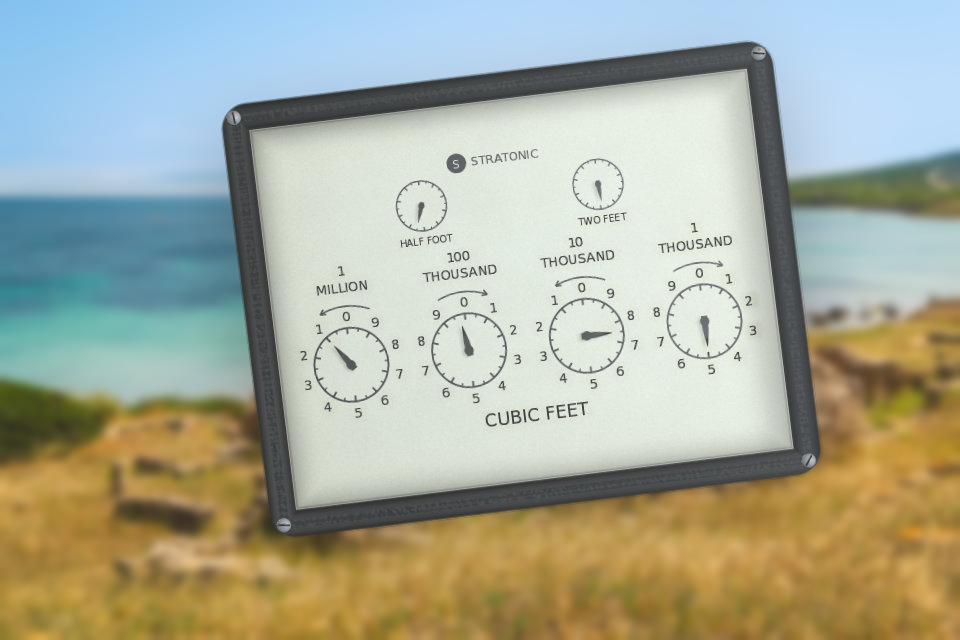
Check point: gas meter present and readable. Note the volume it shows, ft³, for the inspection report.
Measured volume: 97500 ft³
